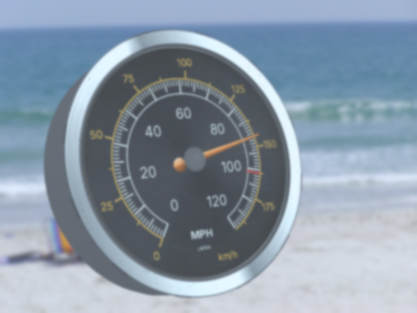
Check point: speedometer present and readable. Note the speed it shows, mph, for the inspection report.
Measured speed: 90 mph
